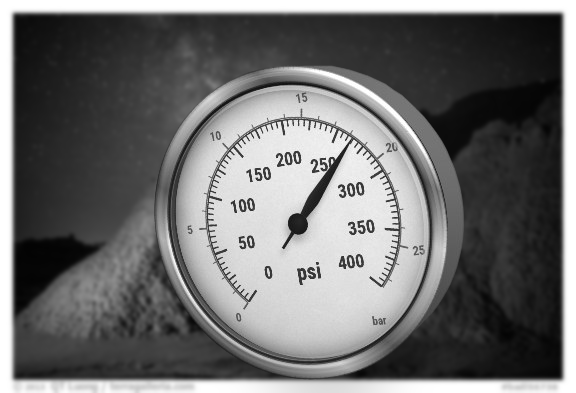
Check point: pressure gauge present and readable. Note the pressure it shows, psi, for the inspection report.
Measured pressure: 265 psi
